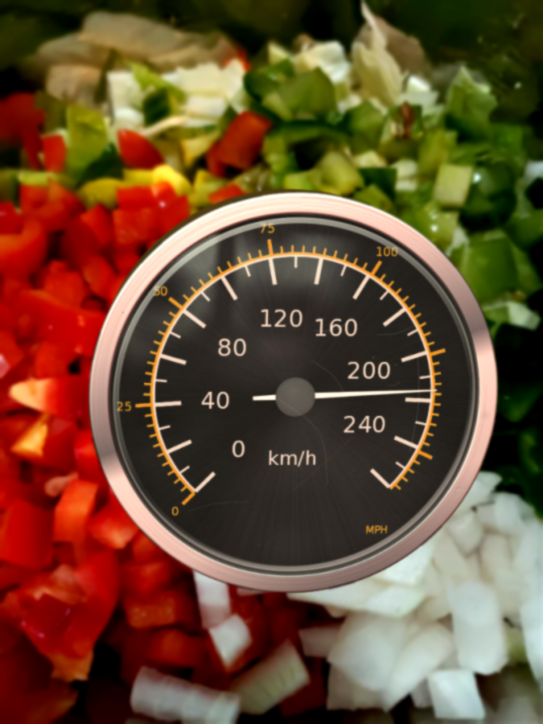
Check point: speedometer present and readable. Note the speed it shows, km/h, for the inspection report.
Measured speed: 215 km/h
